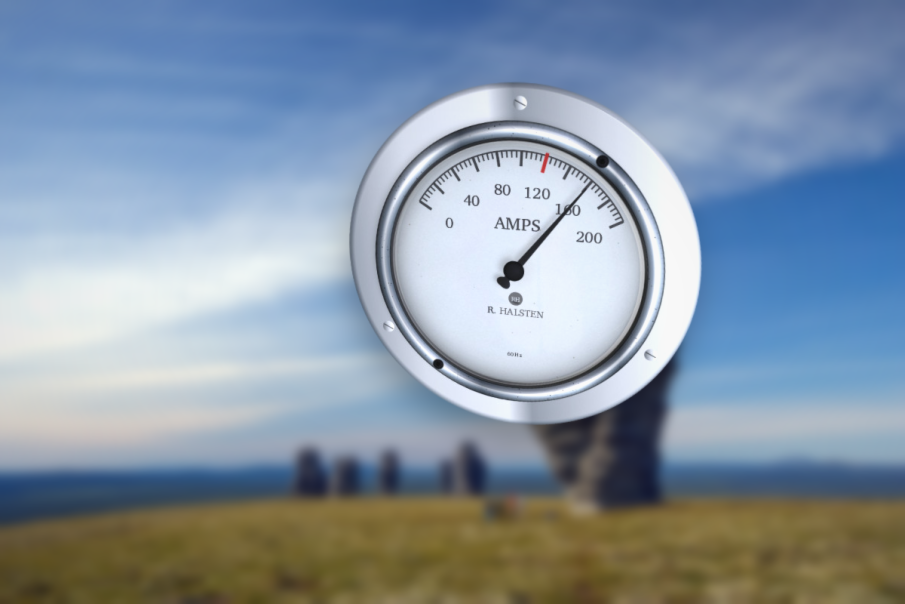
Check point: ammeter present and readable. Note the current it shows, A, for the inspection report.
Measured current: 160 A
